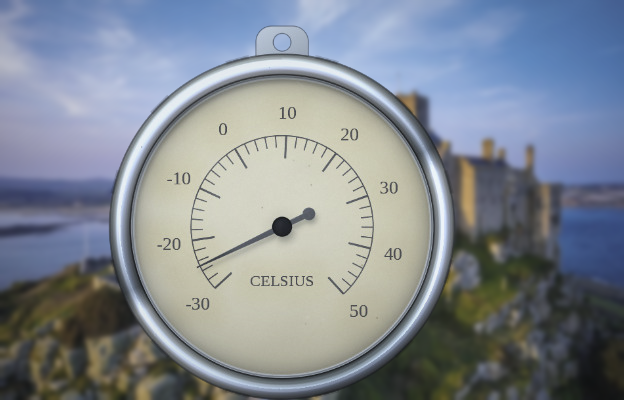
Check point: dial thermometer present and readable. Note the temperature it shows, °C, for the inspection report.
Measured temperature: -25 °C
